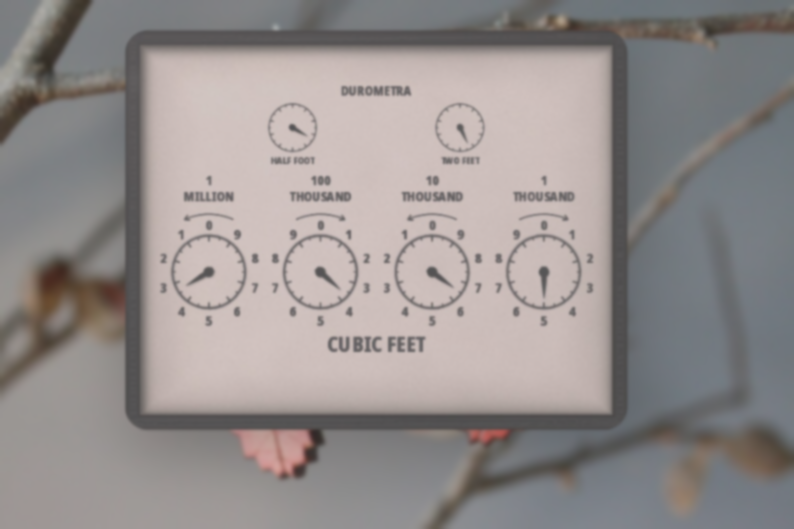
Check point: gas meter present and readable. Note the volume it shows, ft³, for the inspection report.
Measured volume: 336500 ft³
